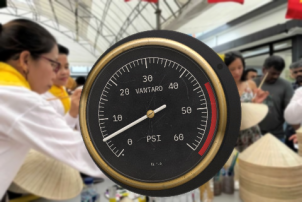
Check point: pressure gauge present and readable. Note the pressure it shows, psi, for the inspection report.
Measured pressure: 5 psi
